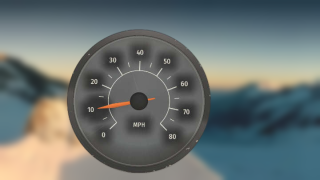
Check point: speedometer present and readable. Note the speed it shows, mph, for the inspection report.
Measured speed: 10 mph
